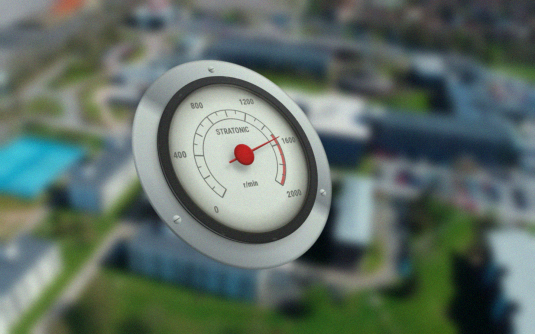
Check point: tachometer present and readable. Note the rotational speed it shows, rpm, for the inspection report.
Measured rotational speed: 1550 rpm
